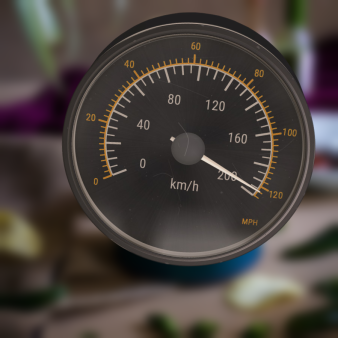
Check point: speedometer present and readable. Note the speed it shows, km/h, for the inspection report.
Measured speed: 195 km/h
